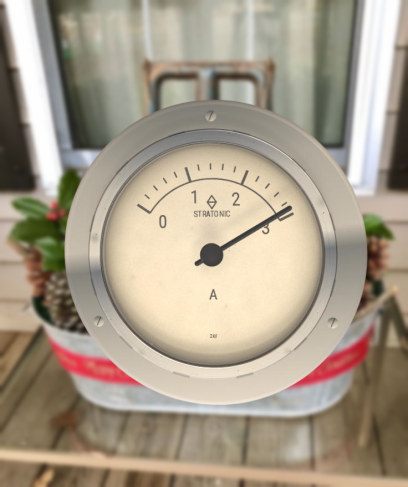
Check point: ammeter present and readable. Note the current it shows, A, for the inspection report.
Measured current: 2.9 A
